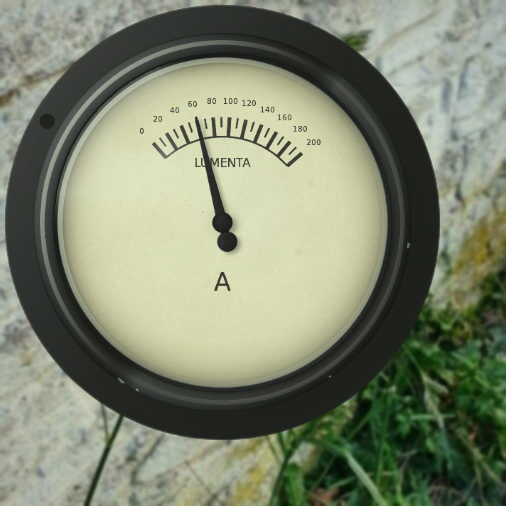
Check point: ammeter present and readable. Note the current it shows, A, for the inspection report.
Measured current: 60 A
